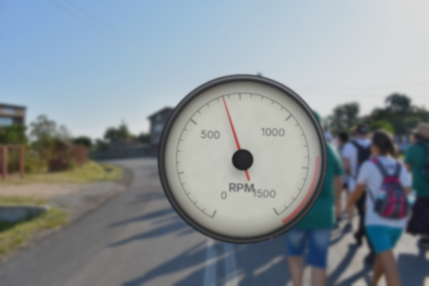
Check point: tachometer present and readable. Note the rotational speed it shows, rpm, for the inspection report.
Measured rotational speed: 675 rpm
